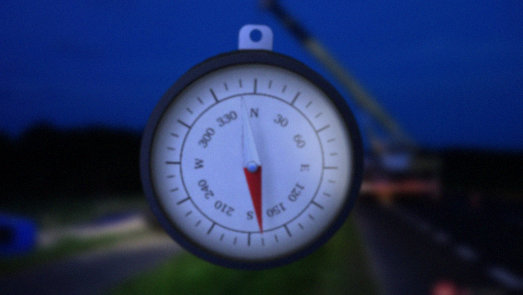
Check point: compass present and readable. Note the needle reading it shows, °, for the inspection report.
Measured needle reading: 170 °
